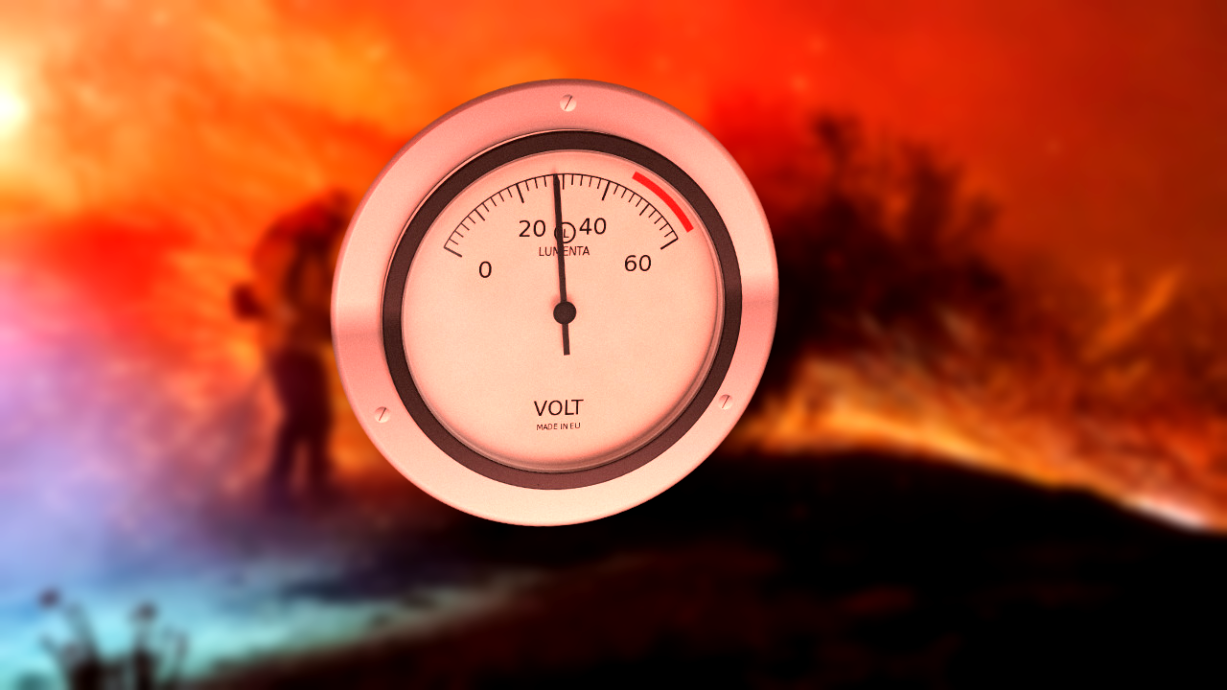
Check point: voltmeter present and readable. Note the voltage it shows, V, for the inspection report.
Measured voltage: 28 V
